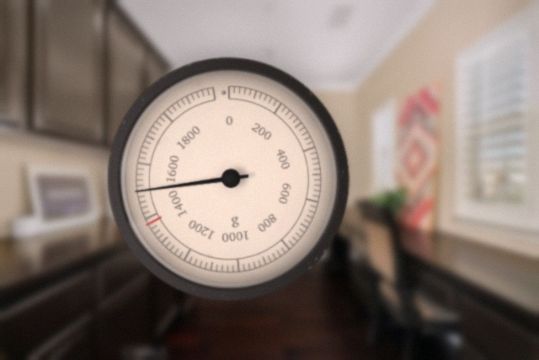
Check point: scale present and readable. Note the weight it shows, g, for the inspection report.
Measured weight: 1500 g
